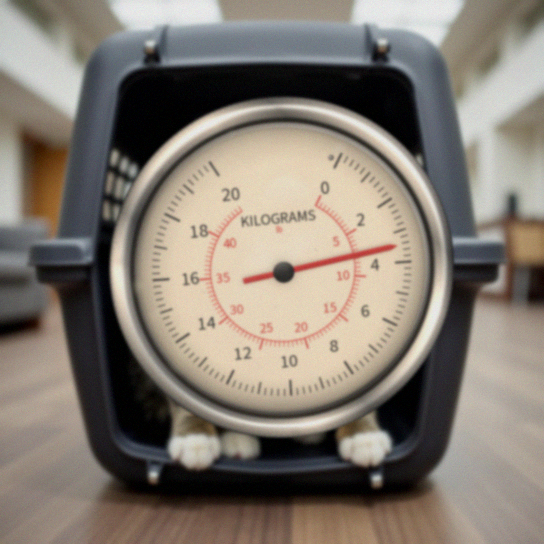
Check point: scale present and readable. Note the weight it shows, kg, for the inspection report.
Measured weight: 3.4 kg
